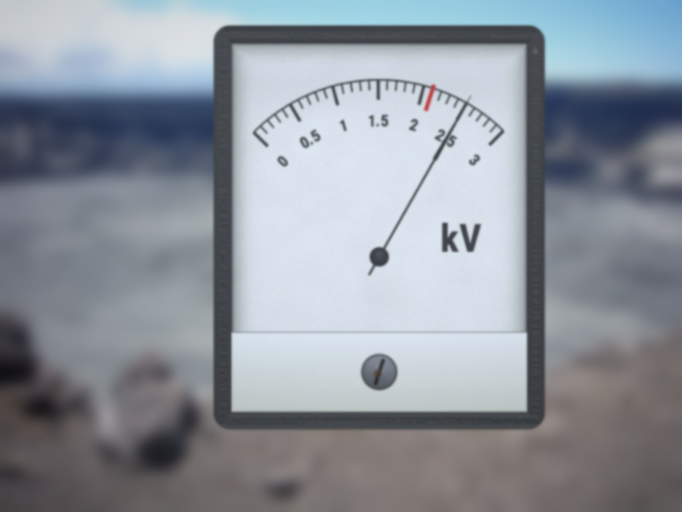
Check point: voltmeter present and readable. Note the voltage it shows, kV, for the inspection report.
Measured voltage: 2.5 kV
